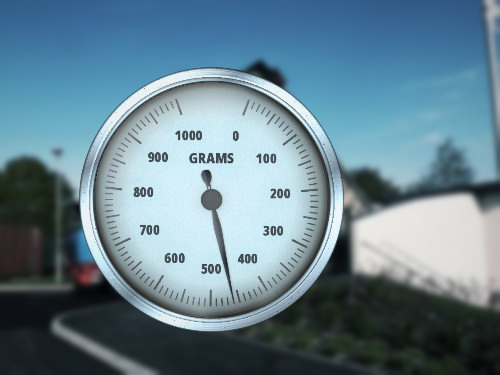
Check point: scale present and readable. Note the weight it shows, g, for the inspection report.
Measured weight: 460 g
